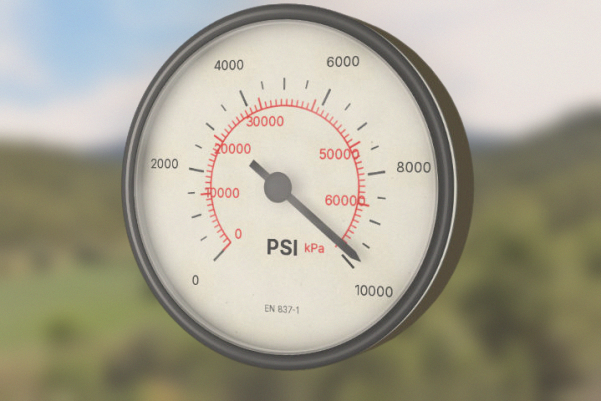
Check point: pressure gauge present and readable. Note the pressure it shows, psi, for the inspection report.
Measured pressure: 9750 psi
